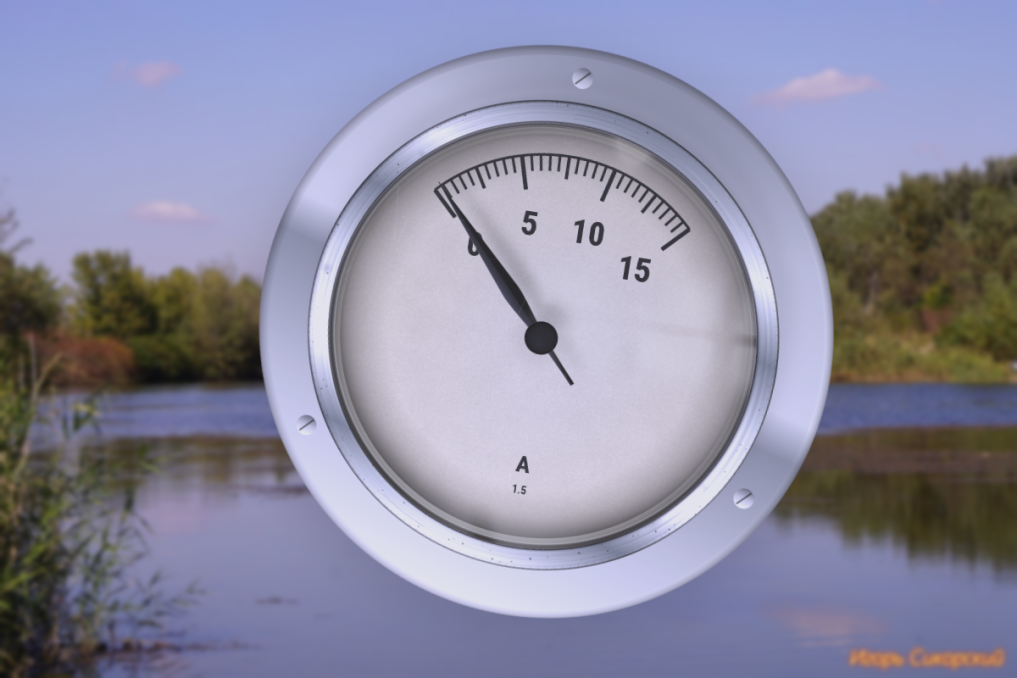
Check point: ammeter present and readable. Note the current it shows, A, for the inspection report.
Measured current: 0.5 A
